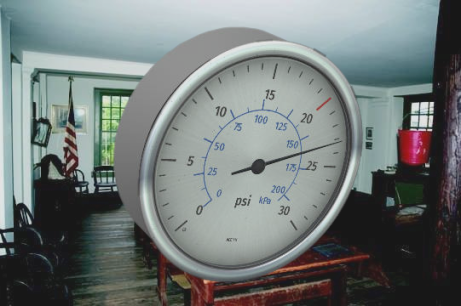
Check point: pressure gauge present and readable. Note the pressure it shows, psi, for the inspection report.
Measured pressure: 23 psi
